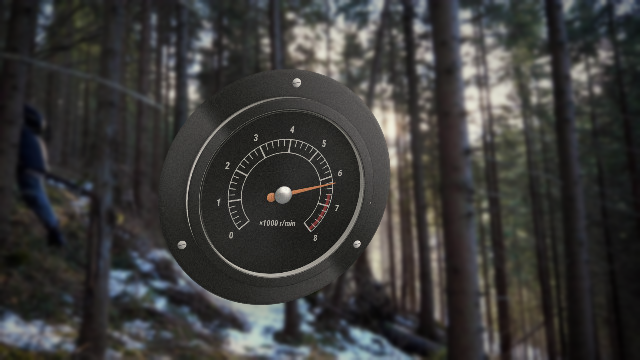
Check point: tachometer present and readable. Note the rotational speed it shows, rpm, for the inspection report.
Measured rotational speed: 6200 rpm
